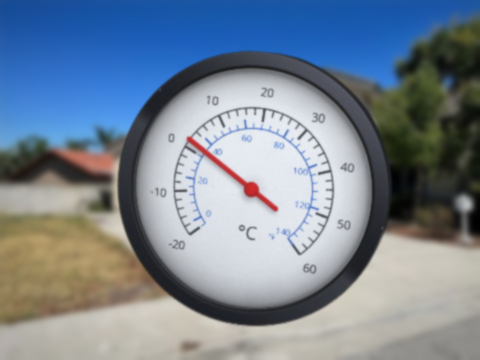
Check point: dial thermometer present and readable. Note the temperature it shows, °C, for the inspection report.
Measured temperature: 2 °C
